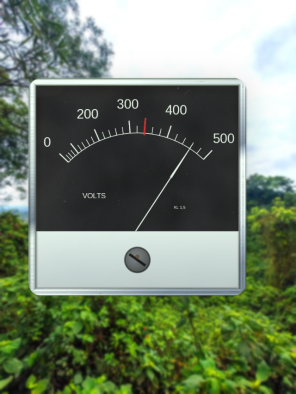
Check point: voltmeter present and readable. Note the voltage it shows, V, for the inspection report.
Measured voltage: 460 V
